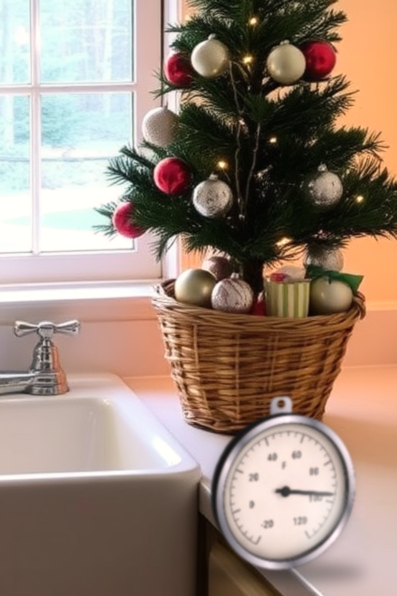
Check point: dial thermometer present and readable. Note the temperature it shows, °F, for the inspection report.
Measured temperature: 96 °F
